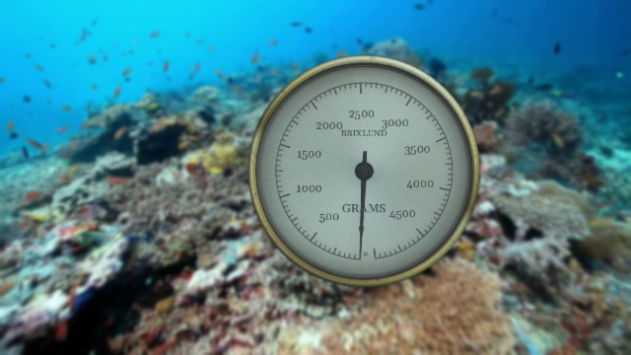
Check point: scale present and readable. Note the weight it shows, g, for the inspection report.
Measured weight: 0 g
